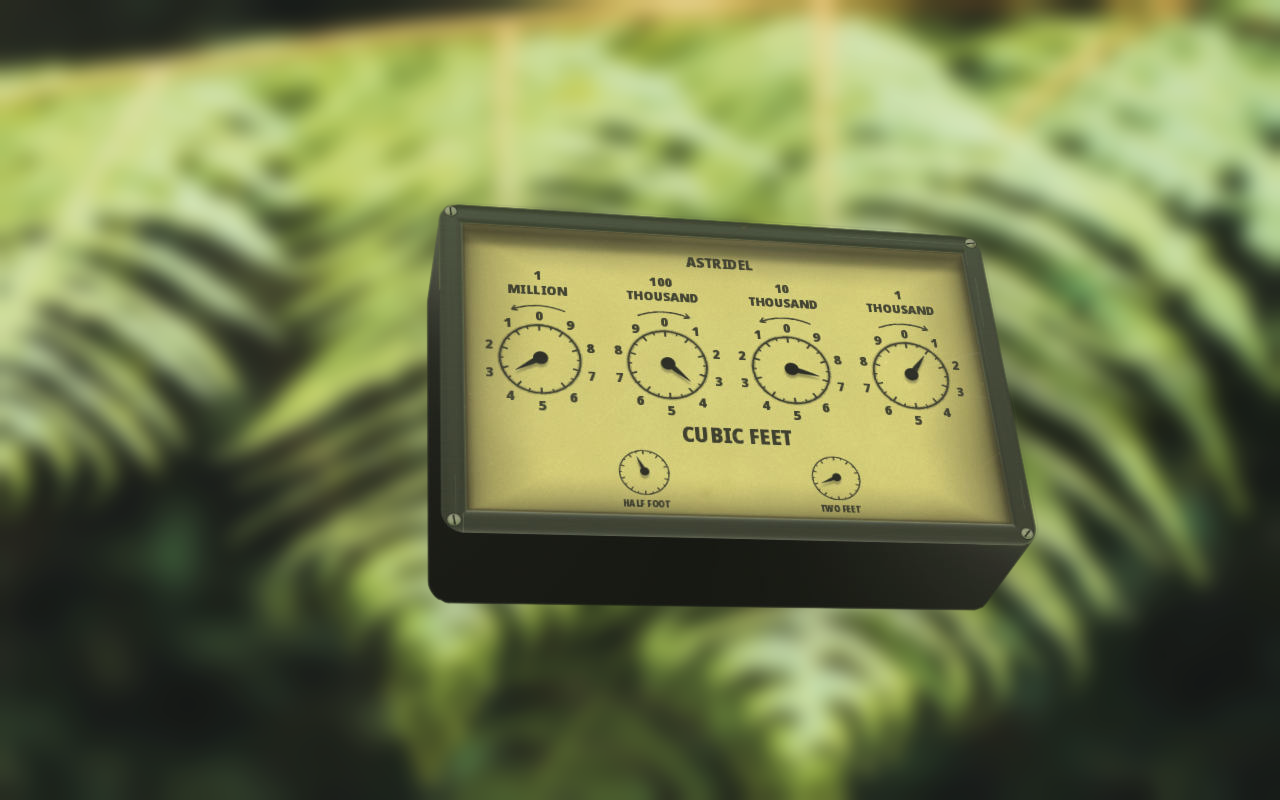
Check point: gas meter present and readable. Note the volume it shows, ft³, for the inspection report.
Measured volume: 337100 ft³
